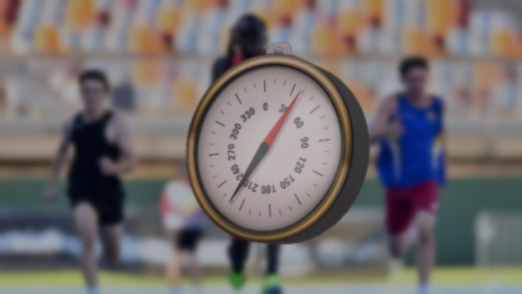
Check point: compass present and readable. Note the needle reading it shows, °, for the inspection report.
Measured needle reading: 40 °
